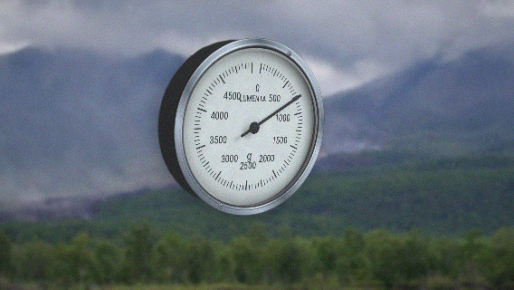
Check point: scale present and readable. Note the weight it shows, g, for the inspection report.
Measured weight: 750 g
